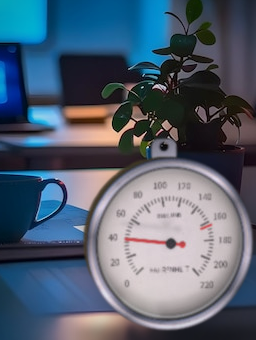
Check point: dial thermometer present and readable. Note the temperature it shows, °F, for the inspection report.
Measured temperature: 40 °F
